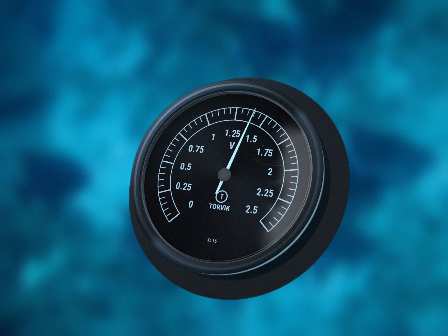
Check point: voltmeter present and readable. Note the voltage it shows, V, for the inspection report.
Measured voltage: 1.4 V
